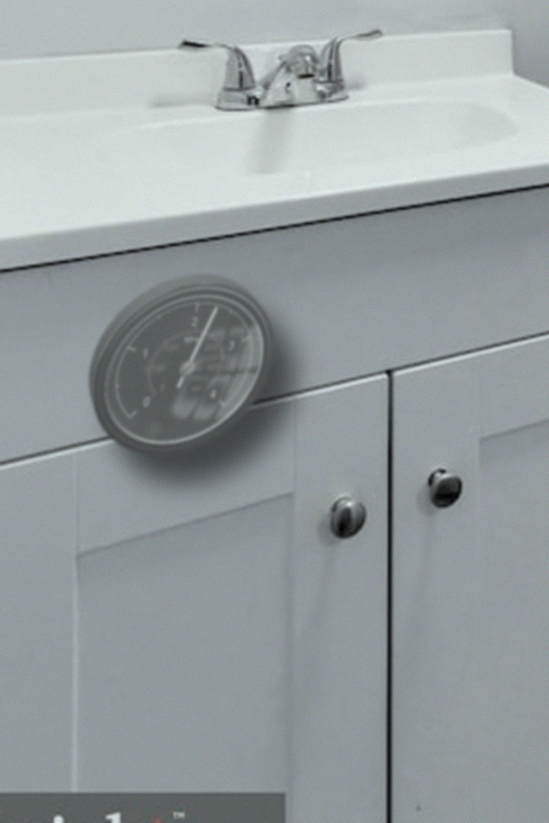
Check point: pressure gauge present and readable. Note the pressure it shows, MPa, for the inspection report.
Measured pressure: 2.25 MPa
